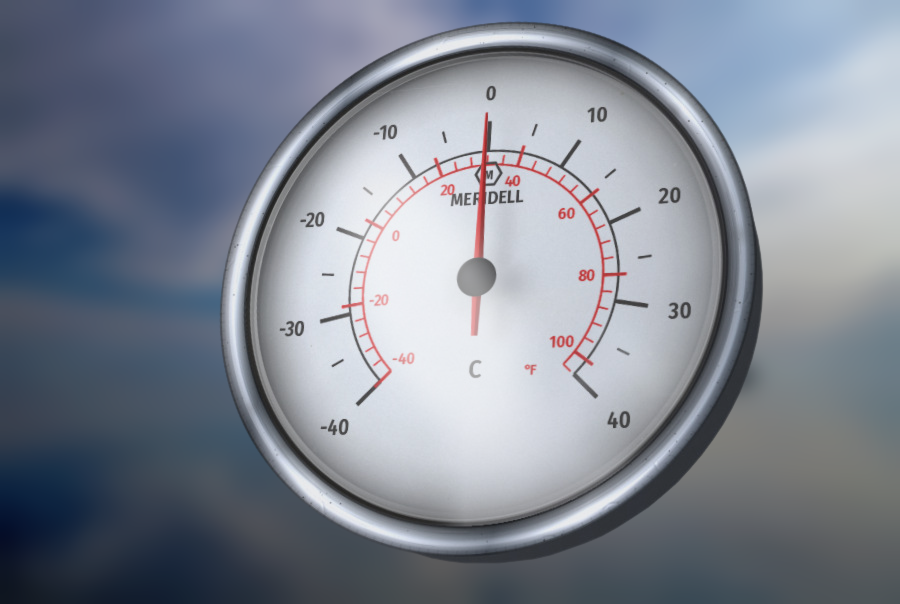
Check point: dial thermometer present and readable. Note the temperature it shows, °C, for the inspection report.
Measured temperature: 0 °C
